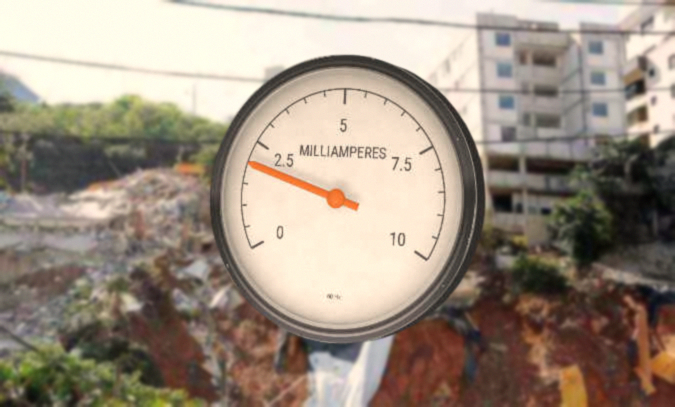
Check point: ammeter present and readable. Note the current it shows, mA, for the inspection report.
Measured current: 2 mA
